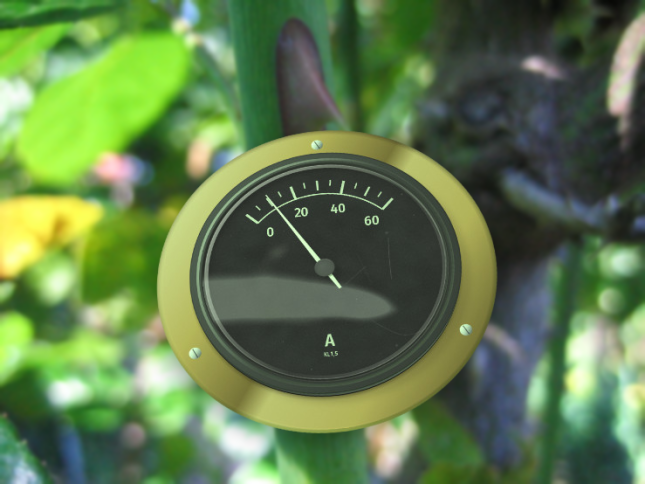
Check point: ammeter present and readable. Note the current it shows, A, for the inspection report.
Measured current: 10 A
